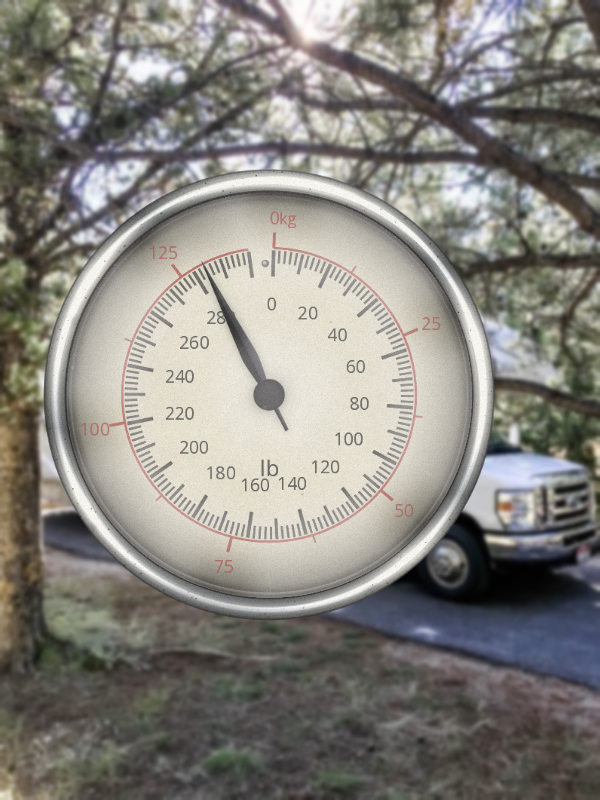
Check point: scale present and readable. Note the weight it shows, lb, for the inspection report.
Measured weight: 284 lb
